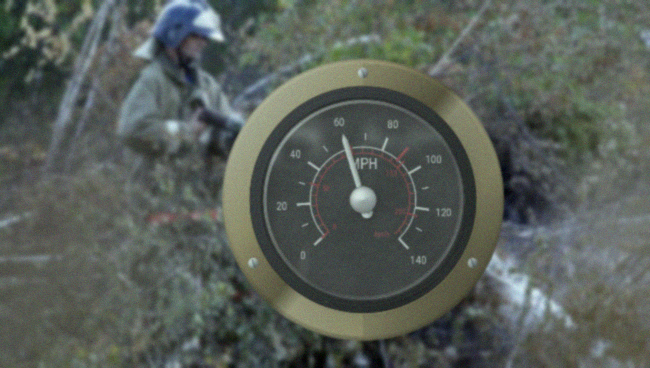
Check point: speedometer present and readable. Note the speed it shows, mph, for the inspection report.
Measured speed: 60 mph
